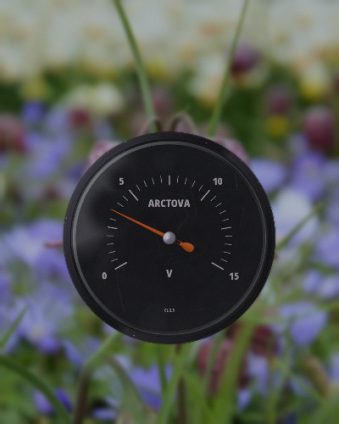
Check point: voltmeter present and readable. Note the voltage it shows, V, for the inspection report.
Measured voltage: 3.5 V
